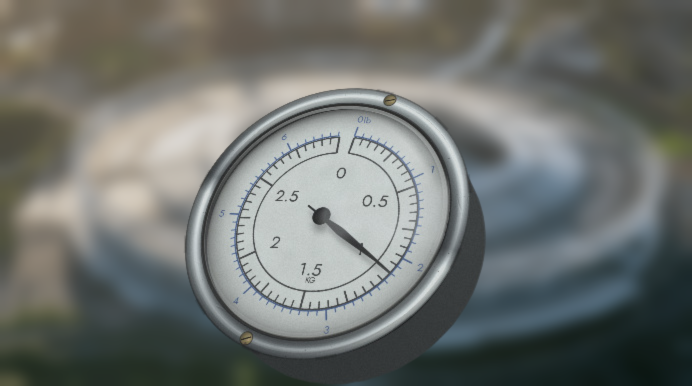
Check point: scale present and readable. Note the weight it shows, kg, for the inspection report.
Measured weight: 1 kg
